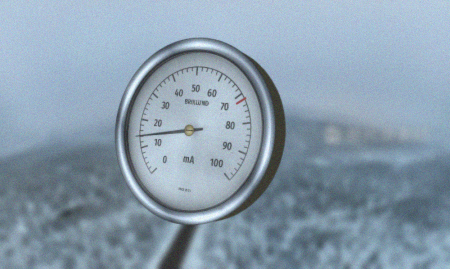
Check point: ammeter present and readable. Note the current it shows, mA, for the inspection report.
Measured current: 14 mA
